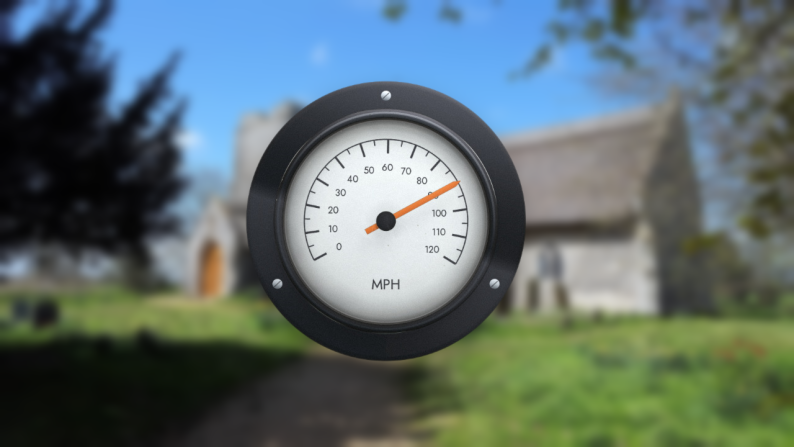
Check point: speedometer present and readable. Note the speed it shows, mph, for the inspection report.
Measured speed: 90 mph
